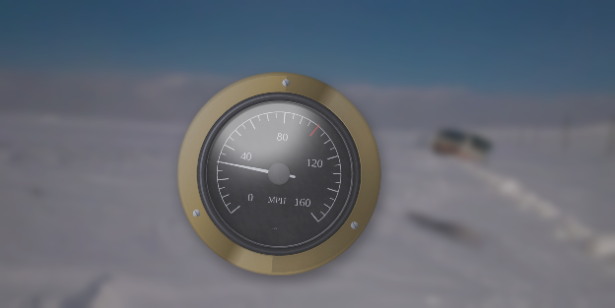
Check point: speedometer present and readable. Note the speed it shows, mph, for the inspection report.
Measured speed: 30 mph
